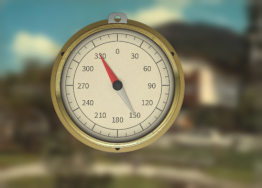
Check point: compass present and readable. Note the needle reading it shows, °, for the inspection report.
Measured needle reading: 330 °
